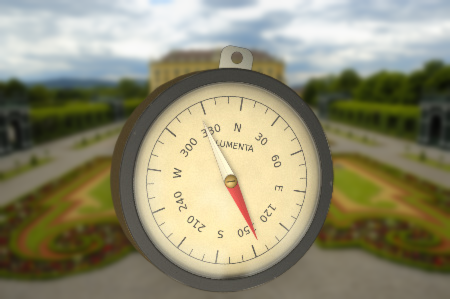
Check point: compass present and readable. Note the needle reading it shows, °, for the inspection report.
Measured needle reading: 145 °
